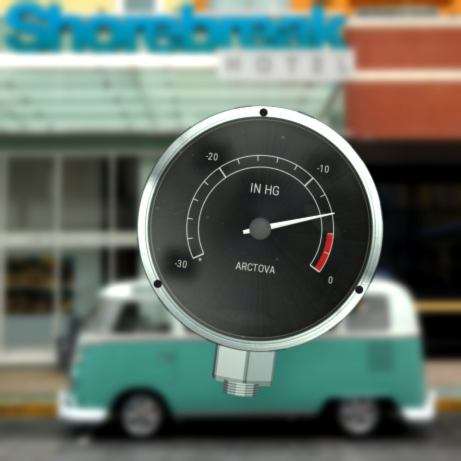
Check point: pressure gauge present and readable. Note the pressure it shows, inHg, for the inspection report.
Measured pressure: -6 inHg
